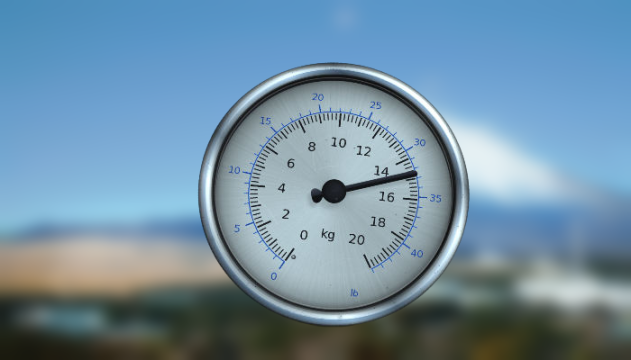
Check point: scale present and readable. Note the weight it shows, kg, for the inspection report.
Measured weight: 14.8 kg
